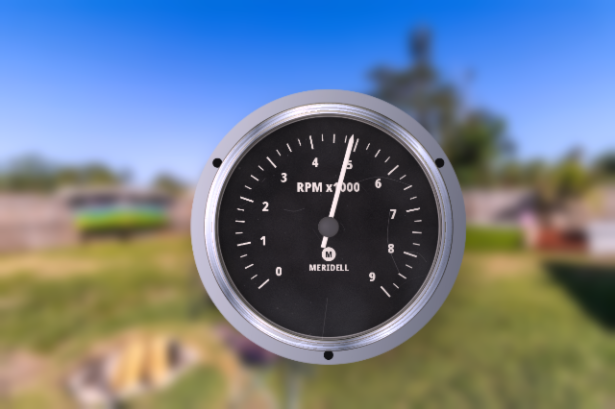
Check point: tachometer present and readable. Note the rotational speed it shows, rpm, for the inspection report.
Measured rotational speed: 4875 rpm
